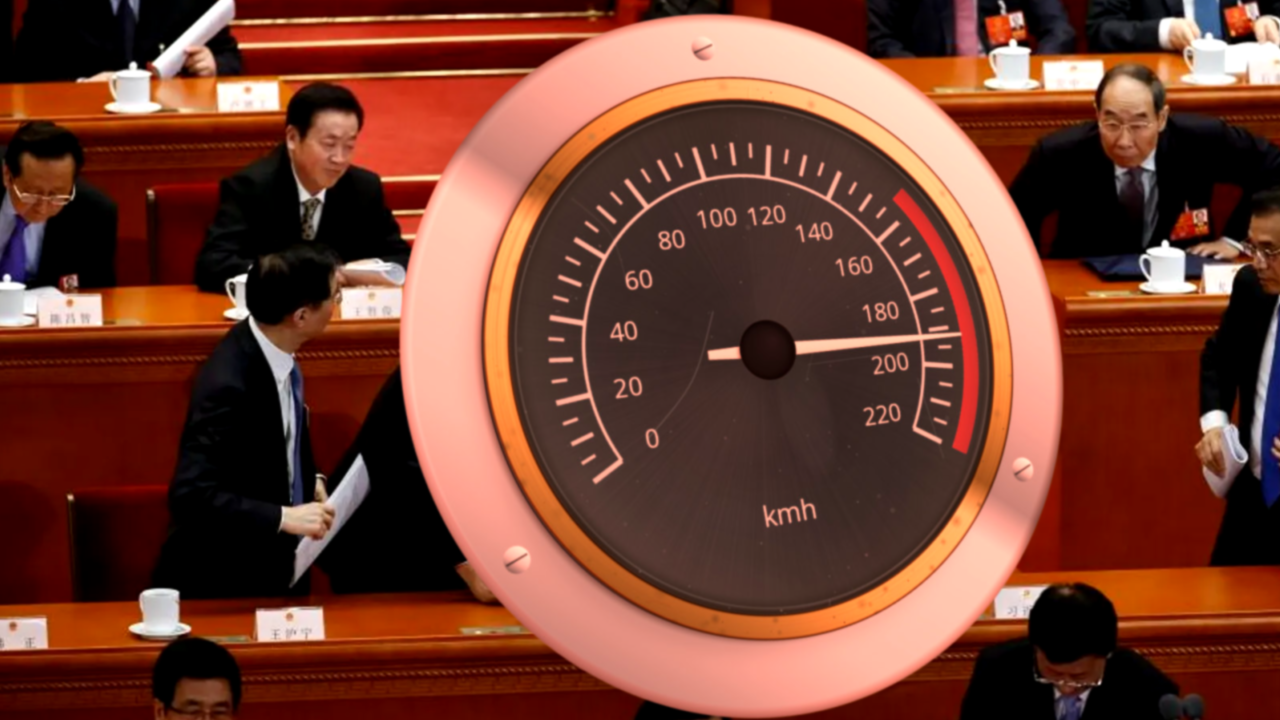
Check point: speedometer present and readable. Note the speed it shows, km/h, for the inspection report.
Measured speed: 192.5 km/h
